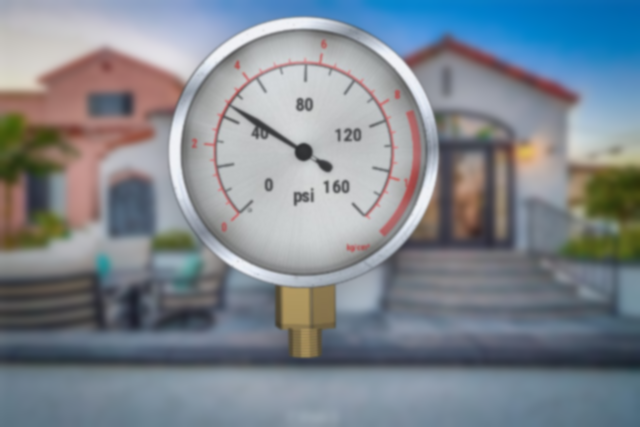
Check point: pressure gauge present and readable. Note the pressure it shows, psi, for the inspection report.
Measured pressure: 45 psi
